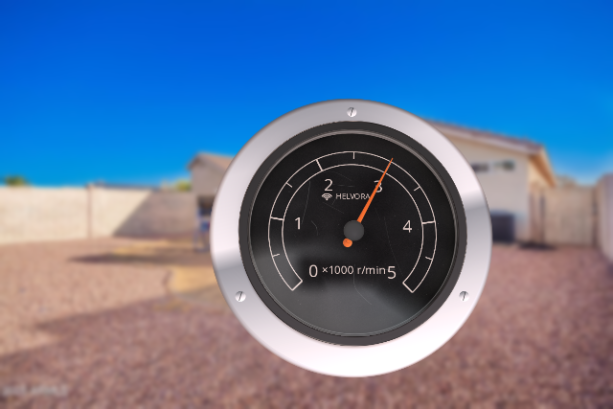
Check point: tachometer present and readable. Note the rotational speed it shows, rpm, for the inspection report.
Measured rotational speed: 3000 rpm
